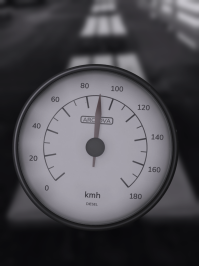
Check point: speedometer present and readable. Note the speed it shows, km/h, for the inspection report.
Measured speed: 90 km/h
